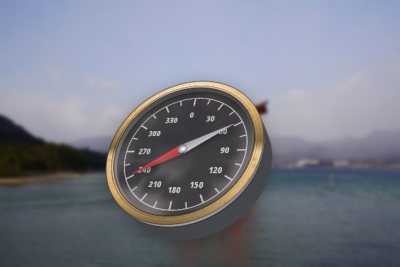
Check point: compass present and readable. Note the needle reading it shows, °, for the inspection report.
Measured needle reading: 240 °
